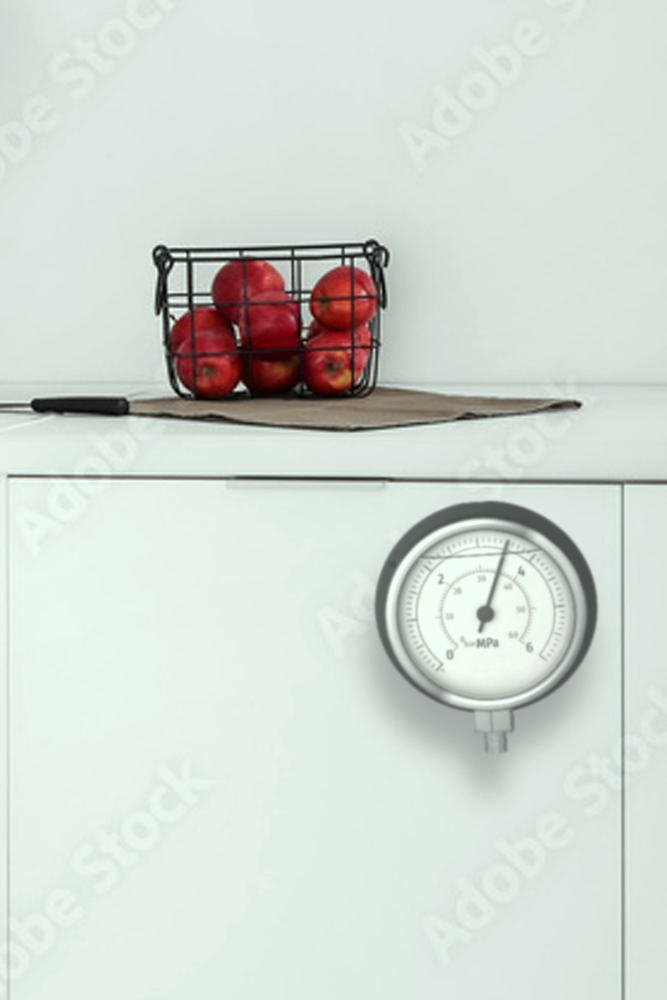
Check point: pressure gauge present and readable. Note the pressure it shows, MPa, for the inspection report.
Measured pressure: 3.5 MPa
